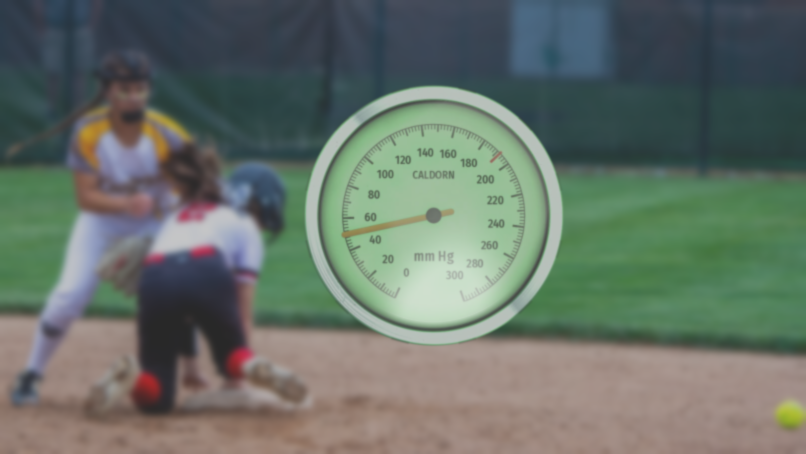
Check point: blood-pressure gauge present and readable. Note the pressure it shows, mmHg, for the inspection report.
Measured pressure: 50 mmHg
